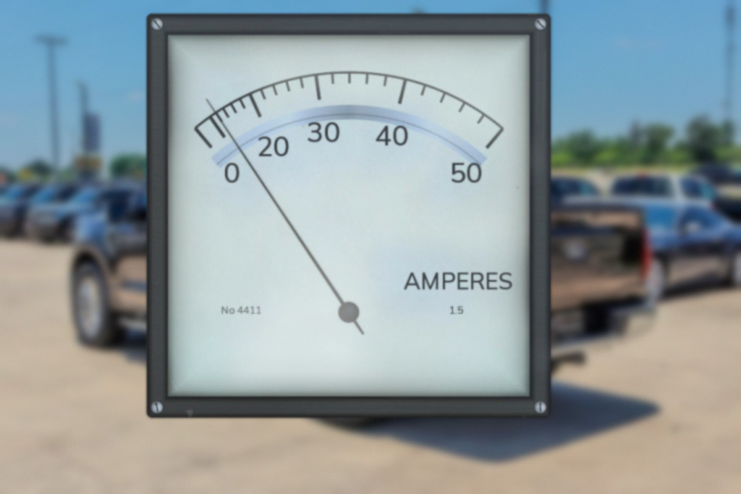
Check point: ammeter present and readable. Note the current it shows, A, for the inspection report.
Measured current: 12 A
